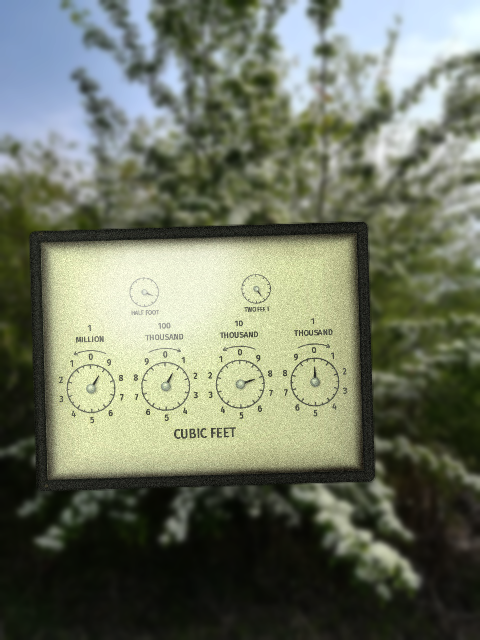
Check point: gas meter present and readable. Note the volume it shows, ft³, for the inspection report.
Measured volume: 908000 ft³
